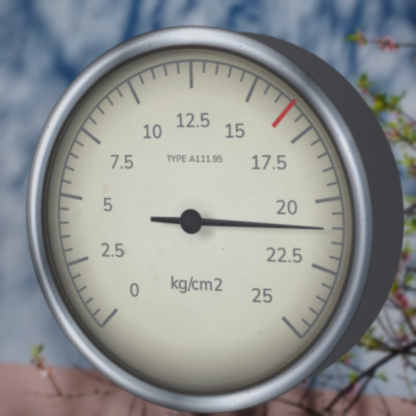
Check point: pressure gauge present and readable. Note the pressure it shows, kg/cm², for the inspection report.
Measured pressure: 21 kg/cm²
